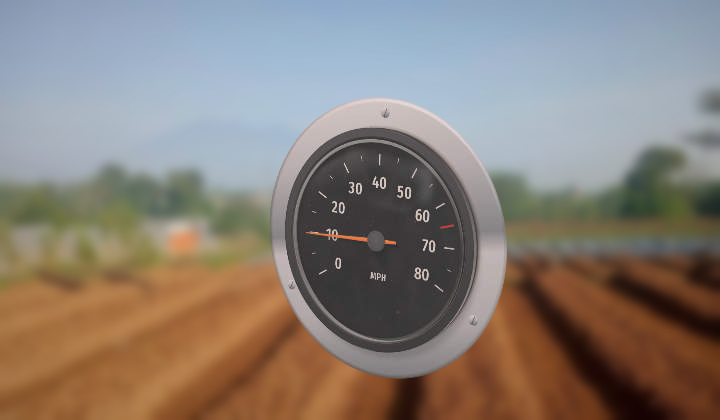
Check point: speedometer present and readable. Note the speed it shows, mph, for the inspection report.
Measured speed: 10 mph
